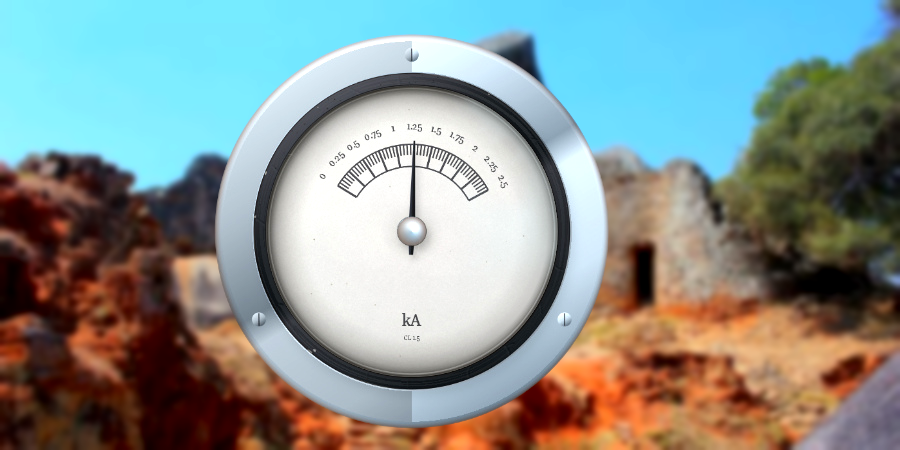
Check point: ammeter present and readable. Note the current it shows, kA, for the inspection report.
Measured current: 1.25 kA
